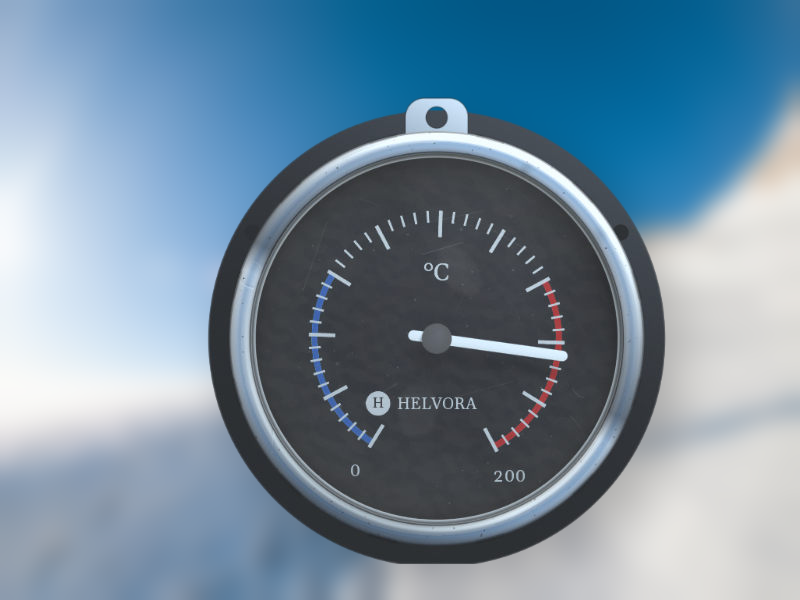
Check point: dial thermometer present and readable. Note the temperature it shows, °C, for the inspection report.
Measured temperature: 164 °C
